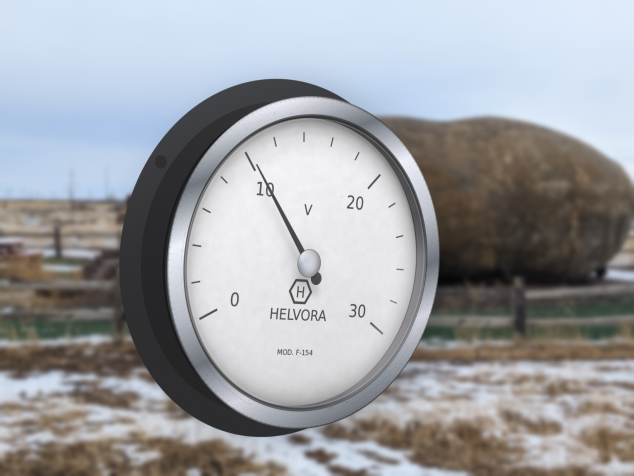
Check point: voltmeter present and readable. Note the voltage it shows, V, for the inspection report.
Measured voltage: 10 V
